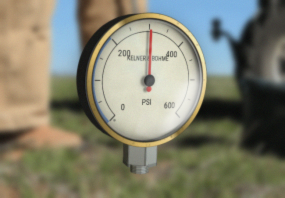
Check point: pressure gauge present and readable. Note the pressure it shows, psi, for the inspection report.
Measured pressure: 300 psi
